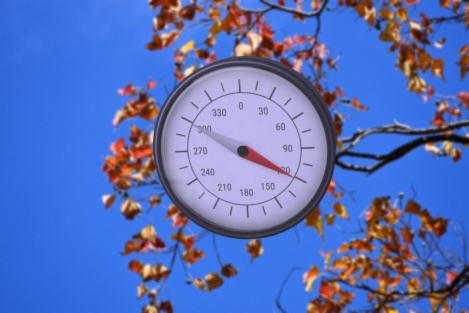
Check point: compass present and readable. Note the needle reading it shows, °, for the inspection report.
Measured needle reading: 120 °
